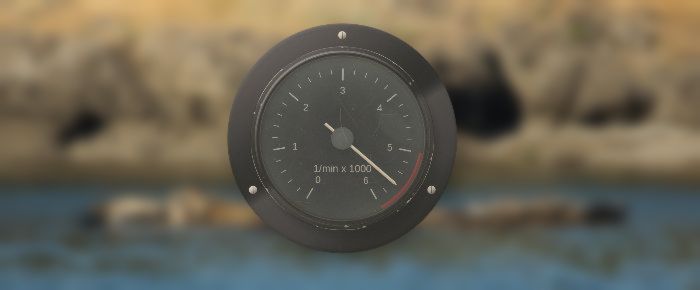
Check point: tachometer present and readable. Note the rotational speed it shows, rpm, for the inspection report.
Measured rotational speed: 5600 rpm
